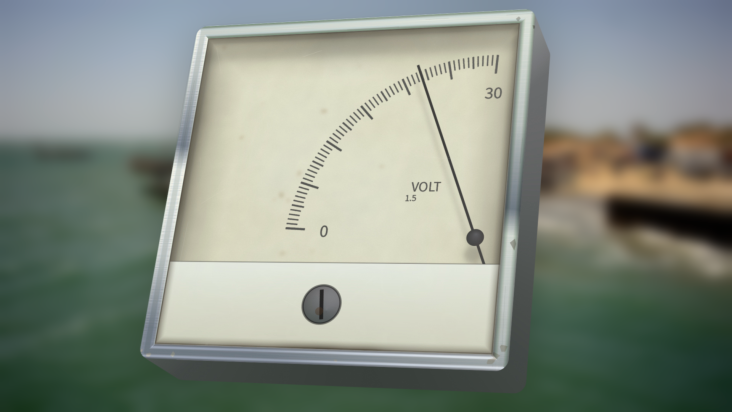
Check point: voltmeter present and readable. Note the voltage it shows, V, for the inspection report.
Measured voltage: 22 V
